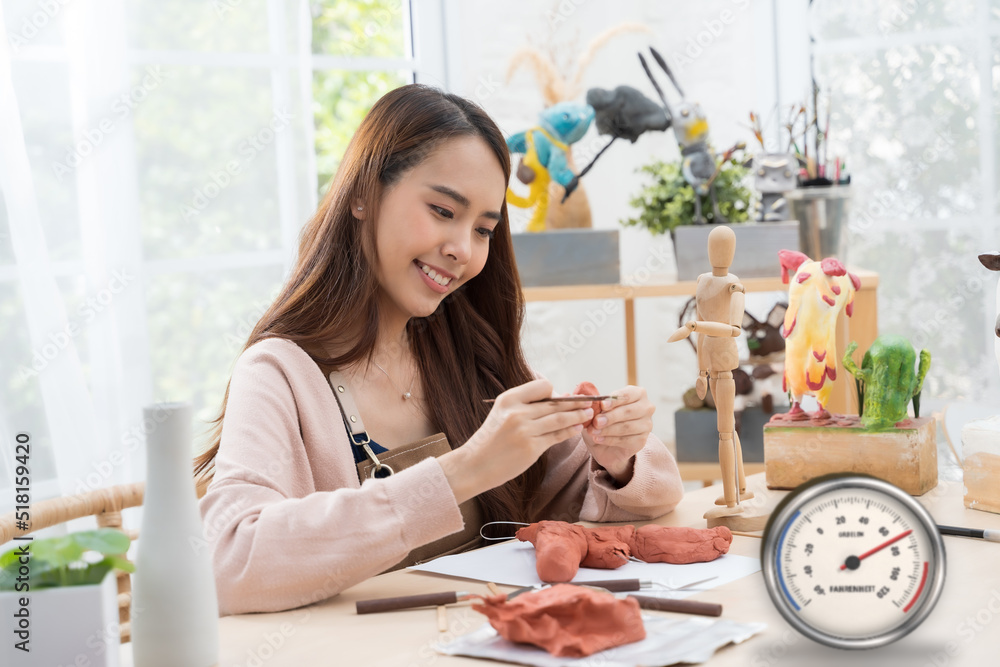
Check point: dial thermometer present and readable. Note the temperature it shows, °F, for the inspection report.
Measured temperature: 70 °F
